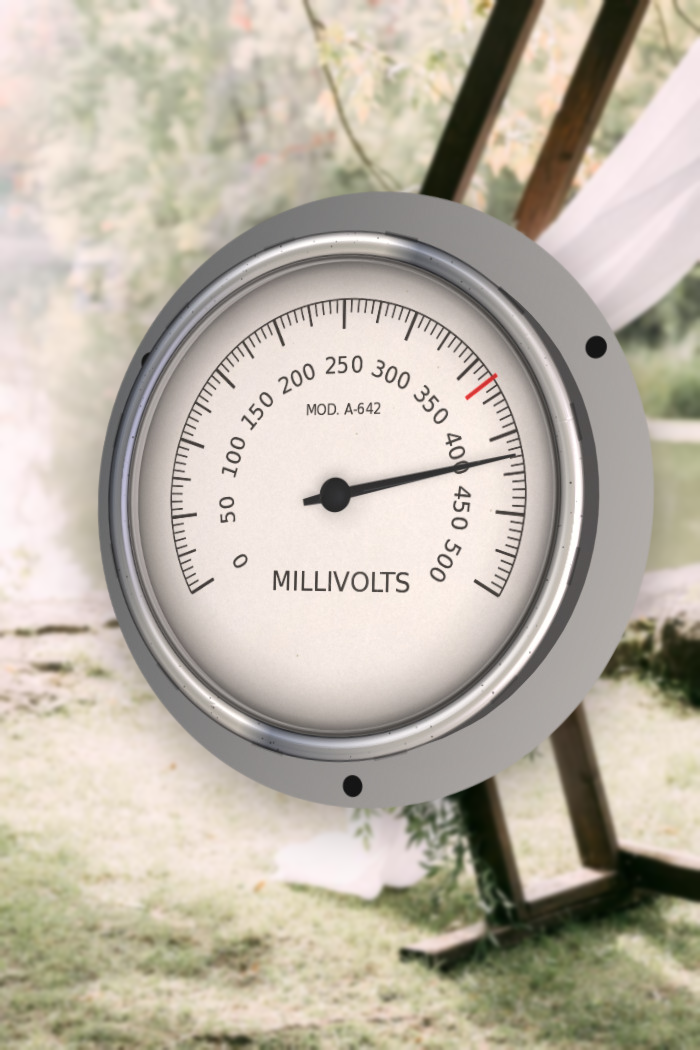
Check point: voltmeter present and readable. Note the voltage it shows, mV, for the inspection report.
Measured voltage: 415 mV
